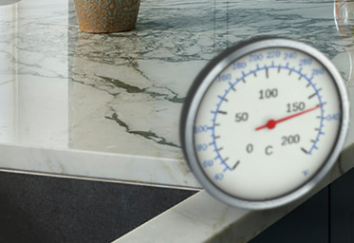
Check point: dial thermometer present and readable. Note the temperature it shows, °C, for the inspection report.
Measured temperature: 160 °C
